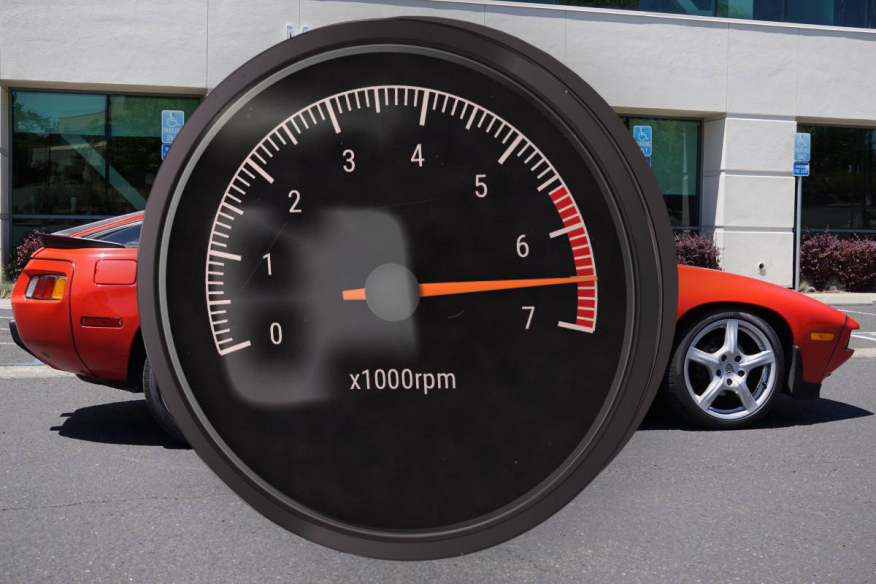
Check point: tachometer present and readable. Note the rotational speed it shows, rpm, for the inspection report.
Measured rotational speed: 6500 rpm
